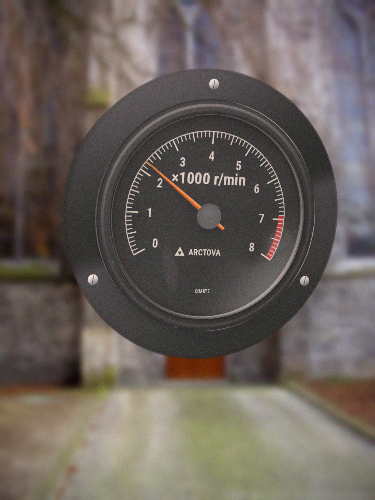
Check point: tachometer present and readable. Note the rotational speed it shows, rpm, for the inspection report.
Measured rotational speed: 2200 rpm
